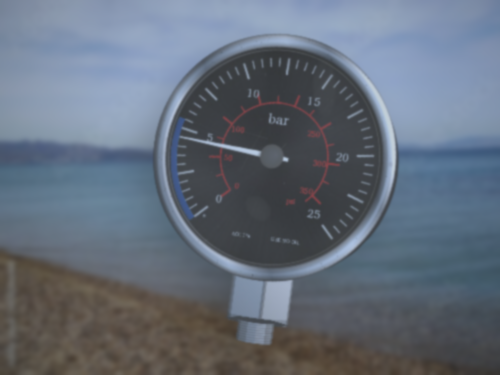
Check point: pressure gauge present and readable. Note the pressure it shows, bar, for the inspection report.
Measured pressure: 4.5 bar
